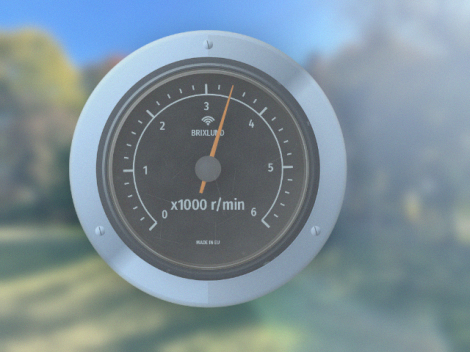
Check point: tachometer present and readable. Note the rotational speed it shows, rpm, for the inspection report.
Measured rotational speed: 3400 rpm
